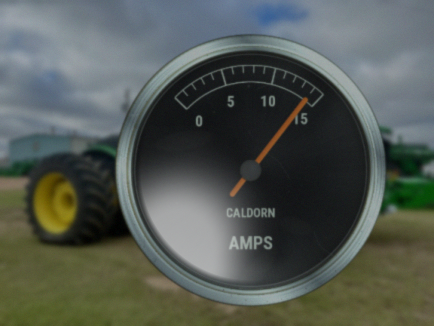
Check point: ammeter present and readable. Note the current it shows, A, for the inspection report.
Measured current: 14 A
